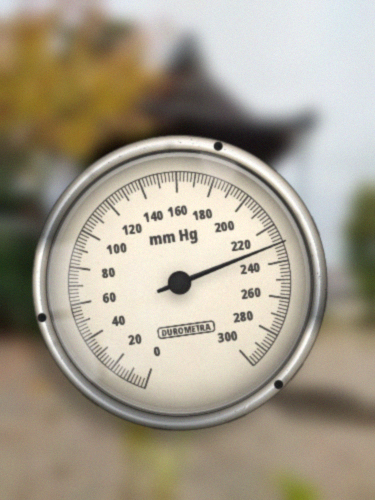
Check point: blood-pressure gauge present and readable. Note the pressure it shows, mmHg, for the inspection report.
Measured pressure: 230 mmHg
